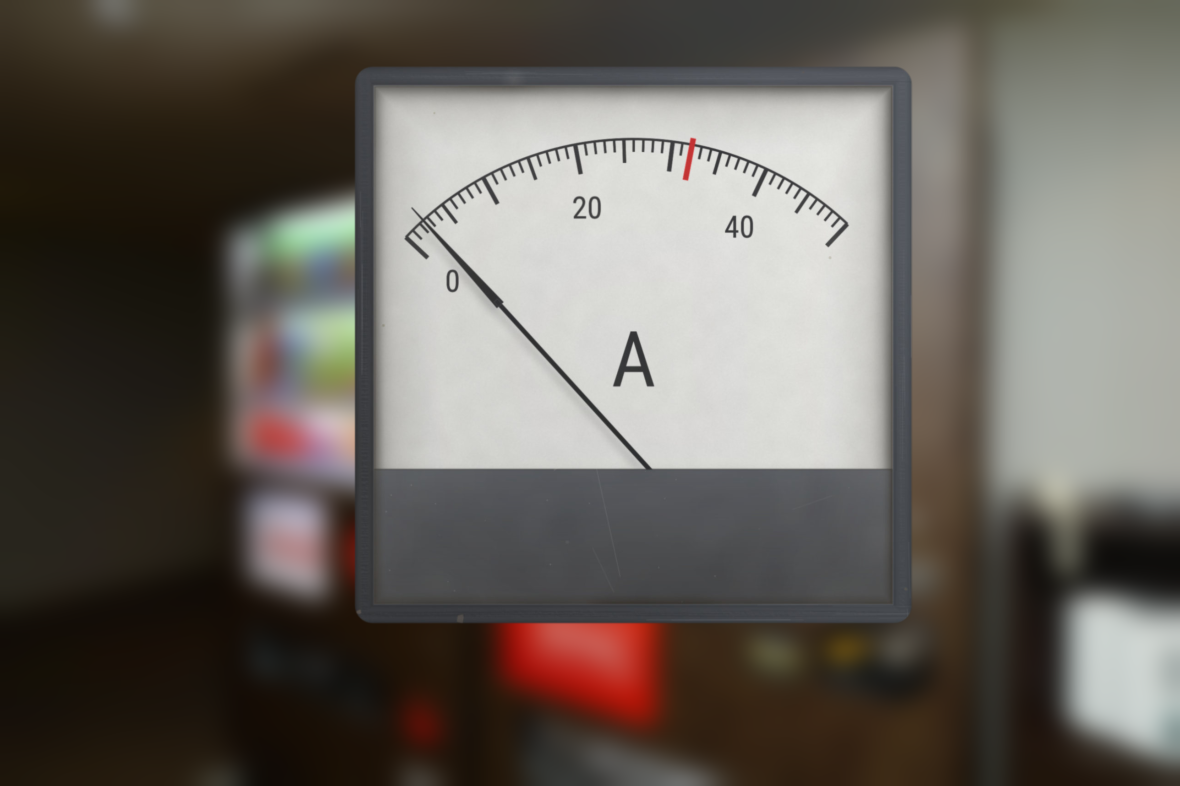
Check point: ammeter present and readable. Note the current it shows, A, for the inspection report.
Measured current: 2.5 A
